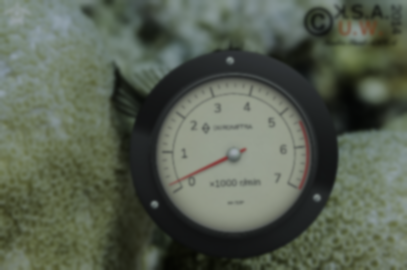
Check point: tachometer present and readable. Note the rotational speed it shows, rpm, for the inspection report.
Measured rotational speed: 200 rpm
